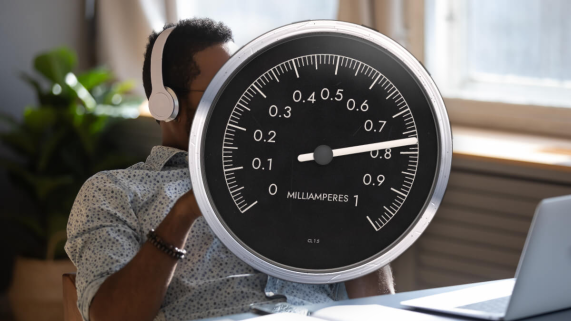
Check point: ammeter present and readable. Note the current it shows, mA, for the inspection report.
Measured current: 0.77 mA
